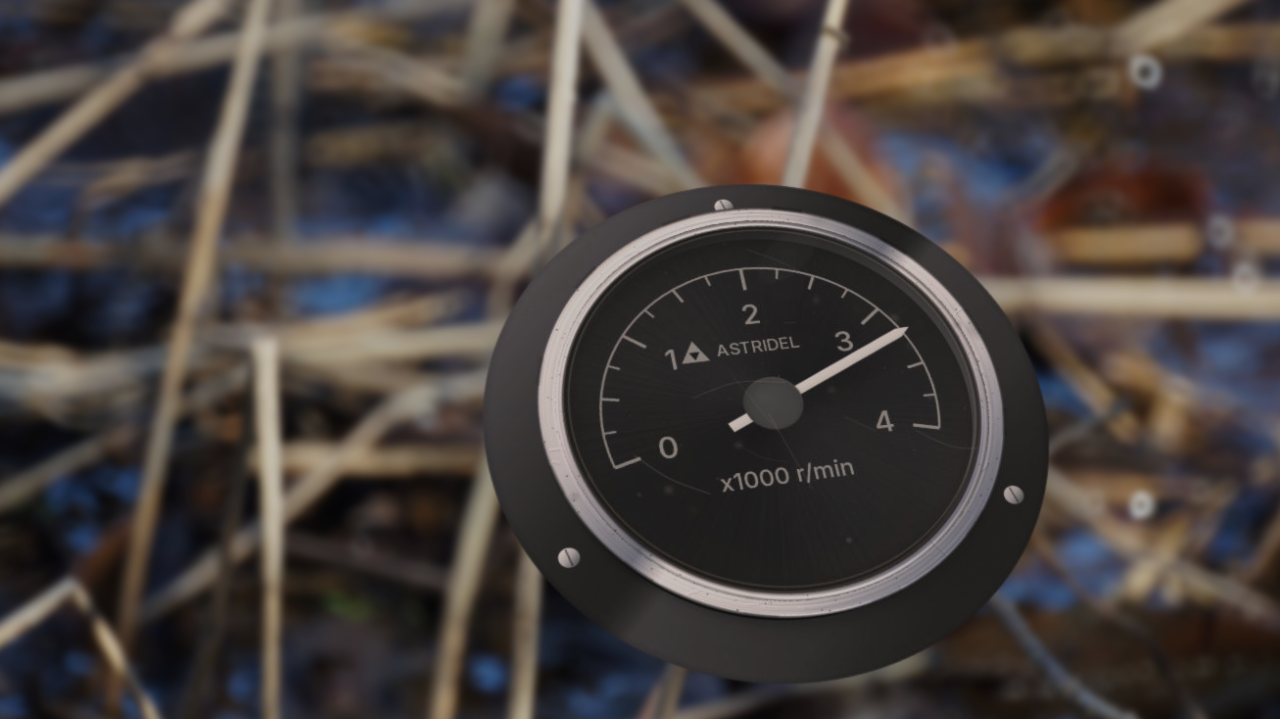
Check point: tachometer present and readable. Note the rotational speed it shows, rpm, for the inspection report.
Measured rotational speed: 3250 rpm
